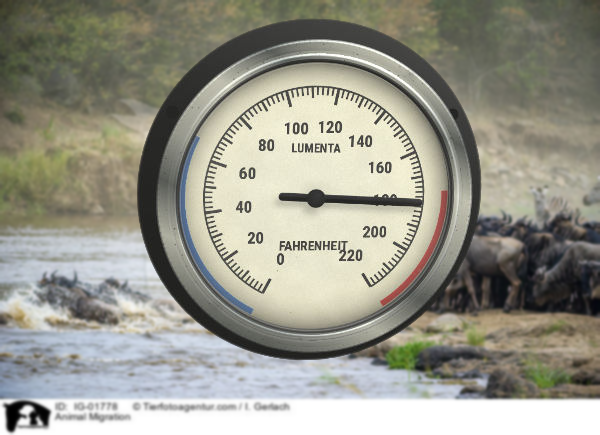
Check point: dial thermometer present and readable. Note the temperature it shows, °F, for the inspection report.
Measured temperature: 180 °F
